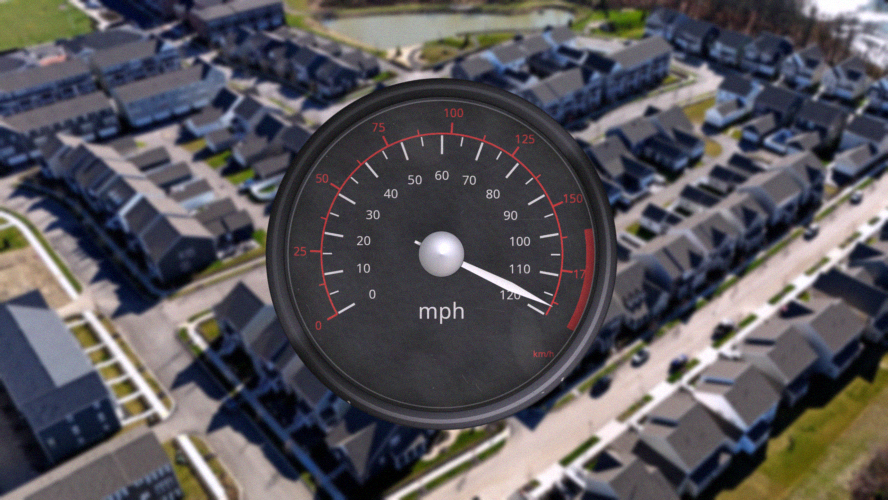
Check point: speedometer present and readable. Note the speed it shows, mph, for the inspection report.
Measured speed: 117.5 mph
